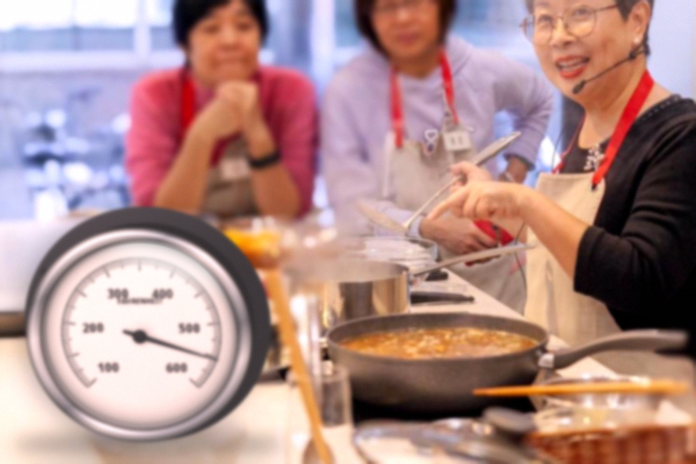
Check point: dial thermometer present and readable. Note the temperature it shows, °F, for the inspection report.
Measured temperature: 550 °F
